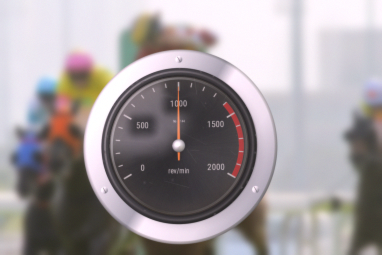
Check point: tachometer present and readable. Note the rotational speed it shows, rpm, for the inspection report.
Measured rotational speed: 1000 rpm
